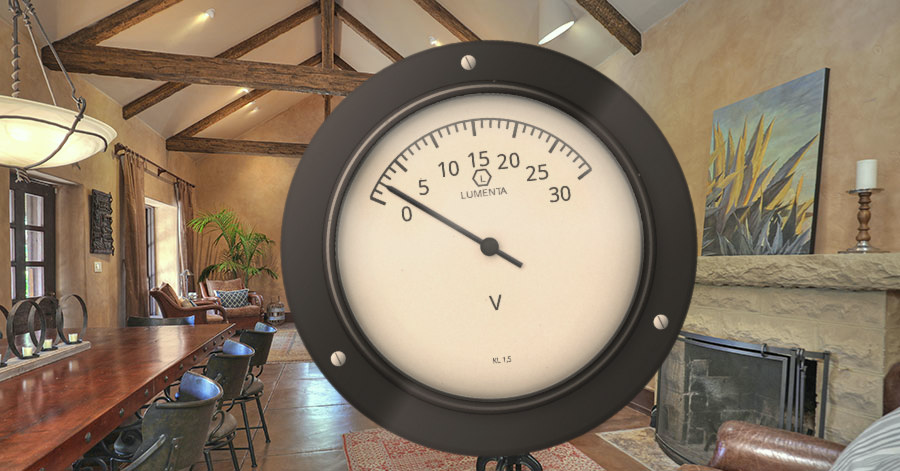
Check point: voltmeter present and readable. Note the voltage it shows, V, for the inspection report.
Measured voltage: 2 V
